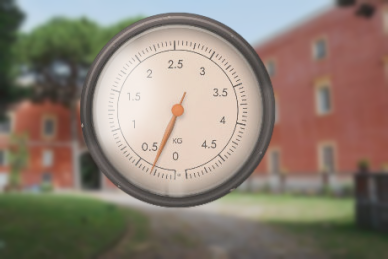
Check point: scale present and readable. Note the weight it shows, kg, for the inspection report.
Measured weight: 0.3 kg
